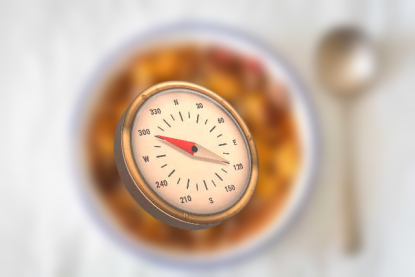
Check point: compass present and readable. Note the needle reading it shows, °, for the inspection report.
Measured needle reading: 300 °
